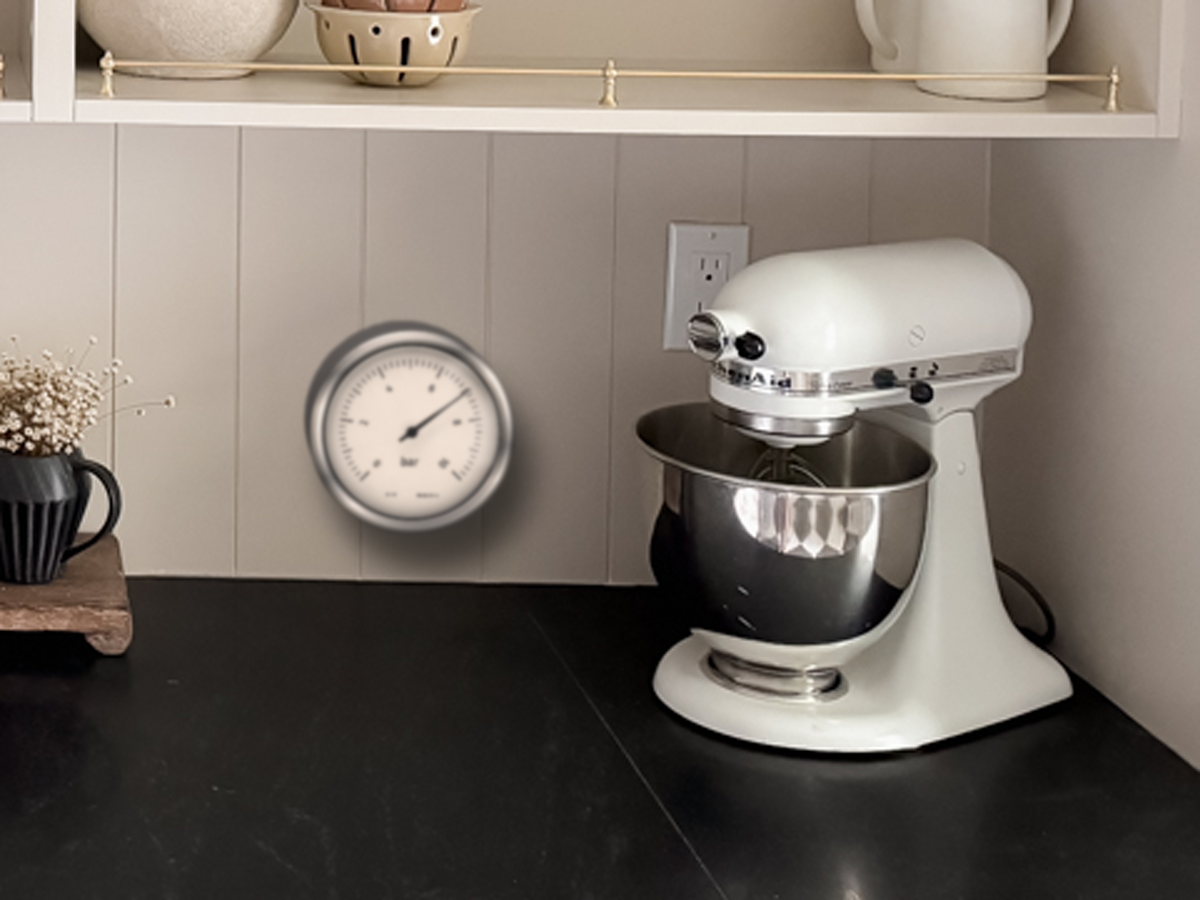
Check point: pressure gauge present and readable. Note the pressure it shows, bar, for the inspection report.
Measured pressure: 7 bar
